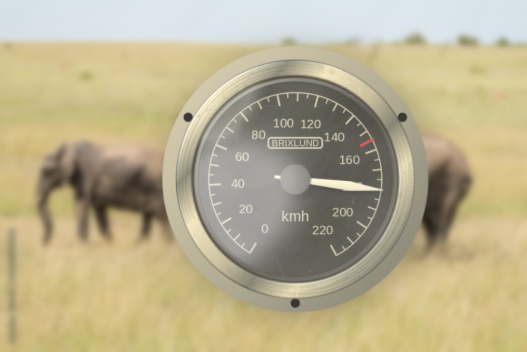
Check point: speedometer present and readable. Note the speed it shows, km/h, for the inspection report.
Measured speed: 180 km/h
